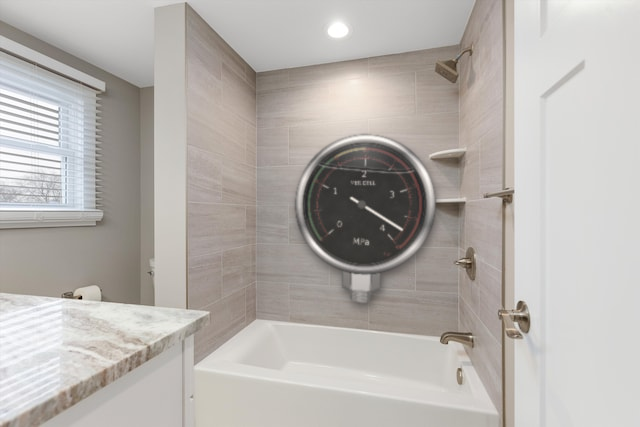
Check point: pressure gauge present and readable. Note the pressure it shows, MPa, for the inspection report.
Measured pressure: 3.75 MPa
